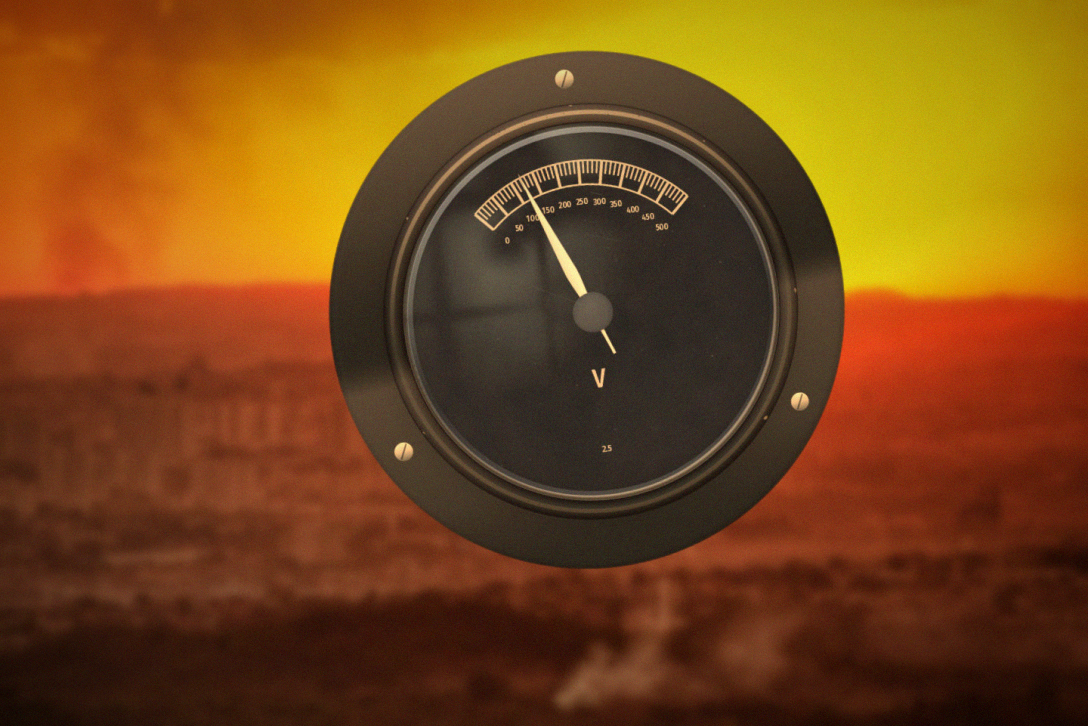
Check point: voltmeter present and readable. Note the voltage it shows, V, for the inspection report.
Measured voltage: 120 V
